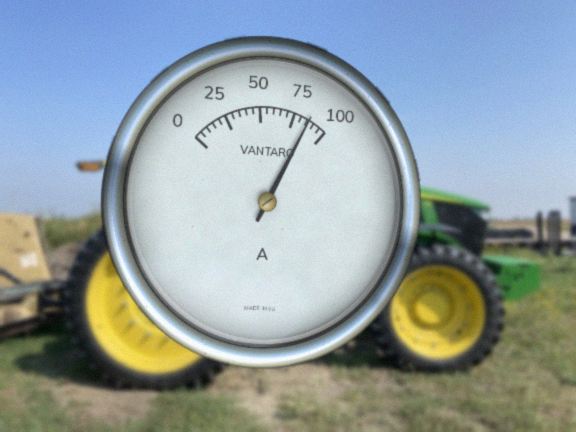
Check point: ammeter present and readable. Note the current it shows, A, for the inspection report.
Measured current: 85 A
